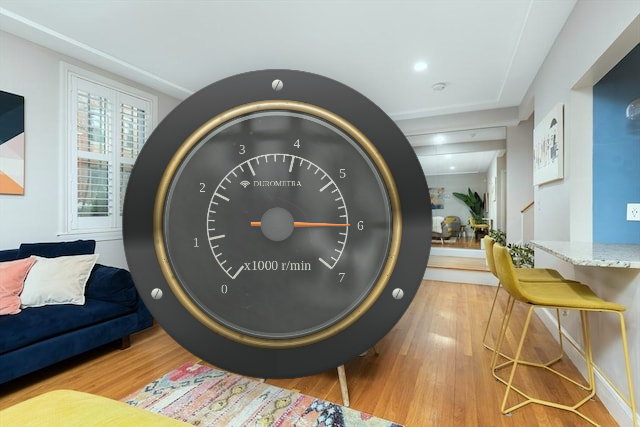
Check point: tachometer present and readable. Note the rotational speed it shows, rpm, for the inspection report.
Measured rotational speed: 6000 rpm
